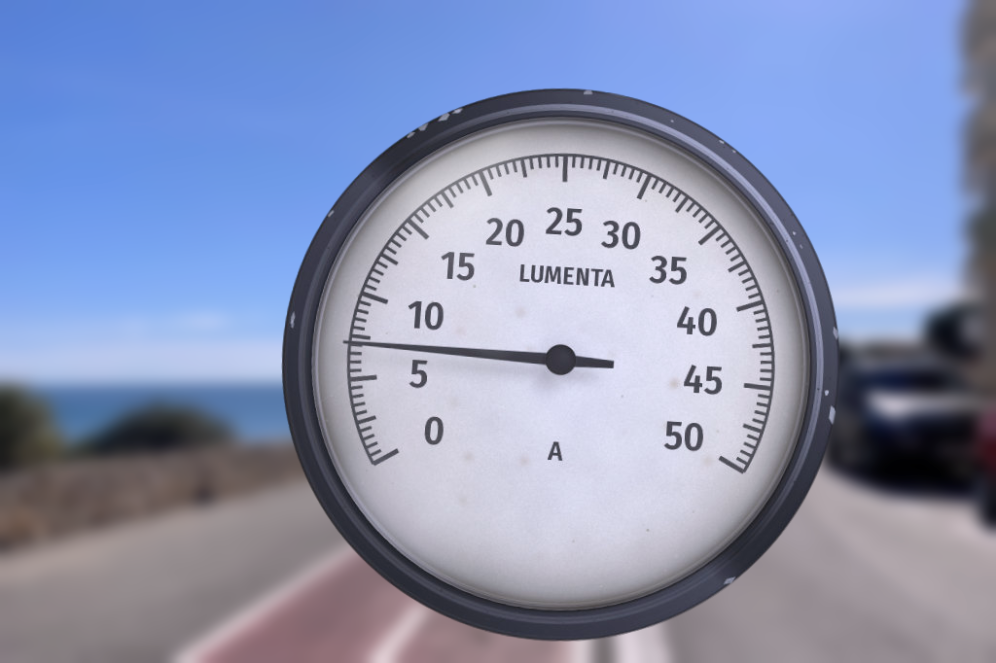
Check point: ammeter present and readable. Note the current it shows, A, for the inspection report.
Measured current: 7 A
